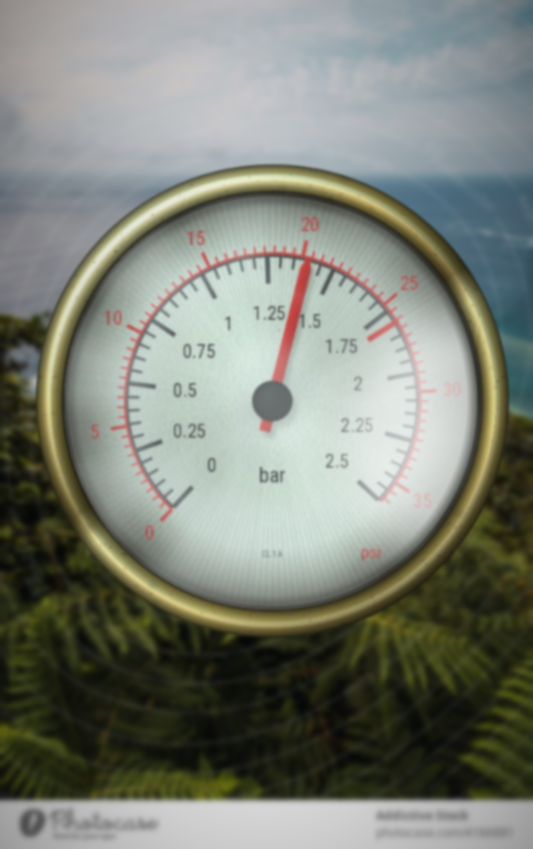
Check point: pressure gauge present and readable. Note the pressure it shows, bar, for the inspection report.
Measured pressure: 1.4 bar
